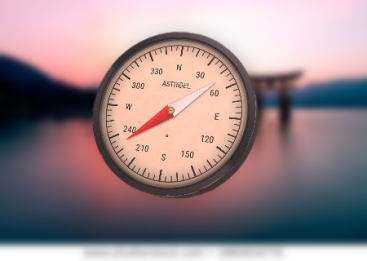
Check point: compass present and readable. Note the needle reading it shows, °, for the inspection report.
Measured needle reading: 230 °
